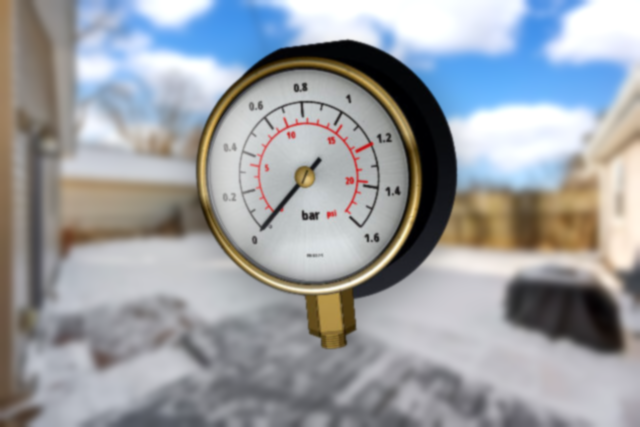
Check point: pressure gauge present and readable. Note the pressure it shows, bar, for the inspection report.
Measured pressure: 0 bar
